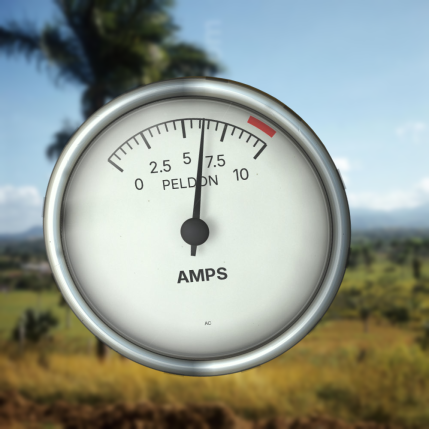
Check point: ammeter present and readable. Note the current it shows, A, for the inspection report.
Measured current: 6.25 A
